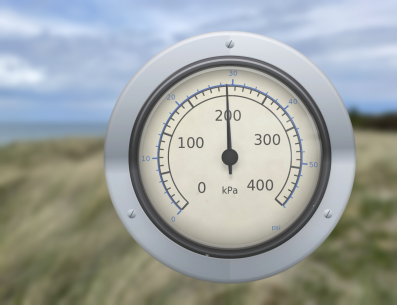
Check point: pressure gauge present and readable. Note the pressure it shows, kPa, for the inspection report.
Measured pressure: 200 kPa
